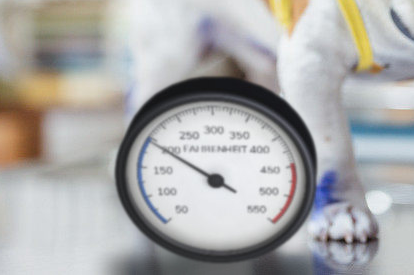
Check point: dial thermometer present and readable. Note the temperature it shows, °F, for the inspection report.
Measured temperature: 200 °F
